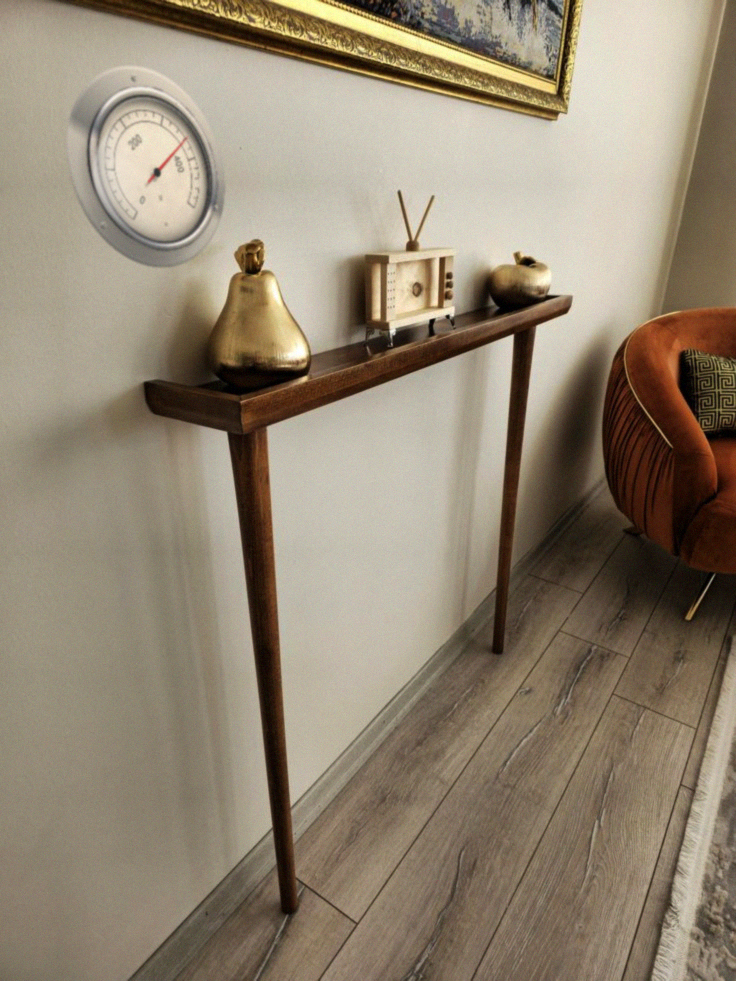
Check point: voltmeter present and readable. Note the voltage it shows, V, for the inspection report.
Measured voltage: 360 V
